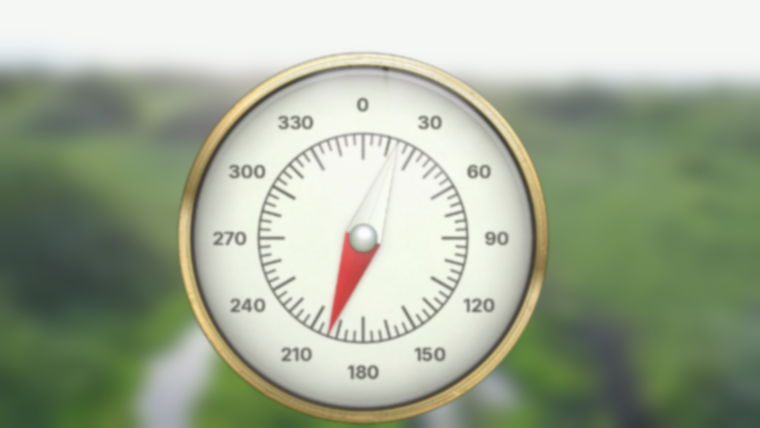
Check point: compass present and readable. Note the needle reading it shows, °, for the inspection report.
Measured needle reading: 200 °
